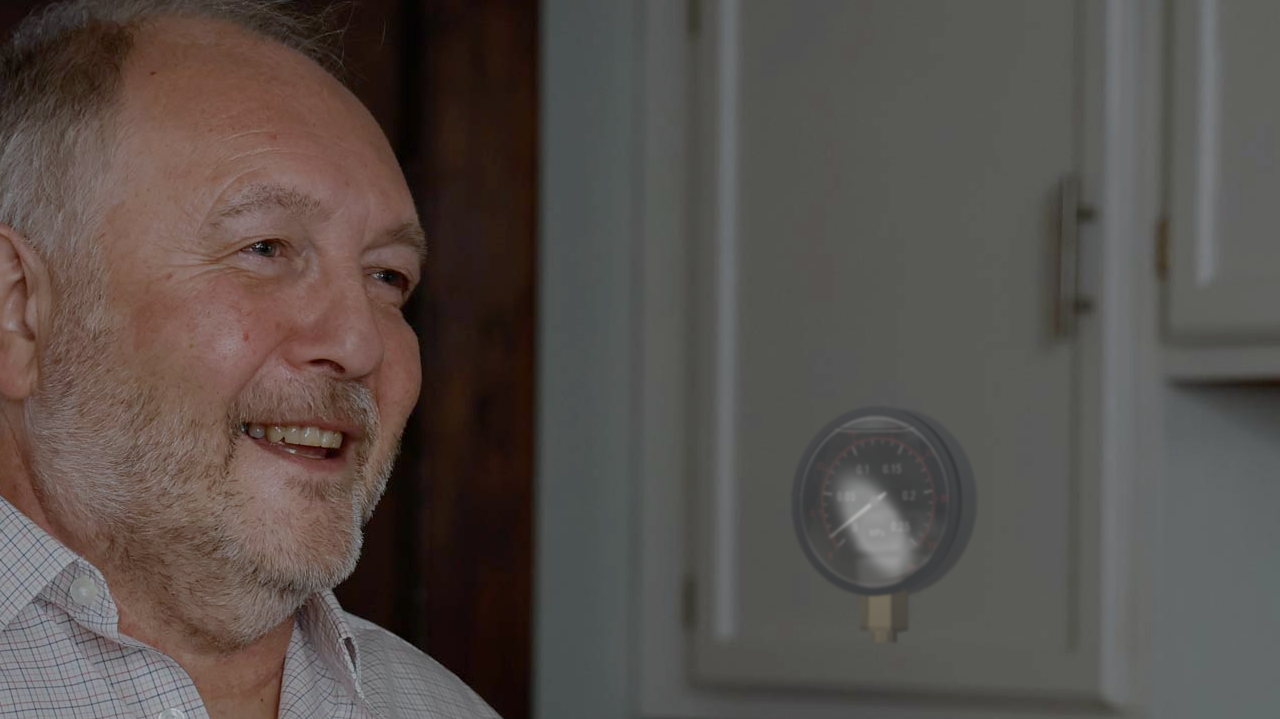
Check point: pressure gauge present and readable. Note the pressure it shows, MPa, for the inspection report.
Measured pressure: 0.01 MPa
